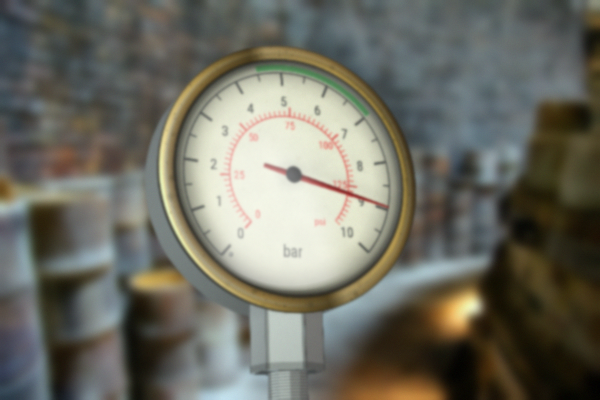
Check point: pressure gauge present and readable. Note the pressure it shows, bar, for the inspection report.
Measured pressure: 9 bar
